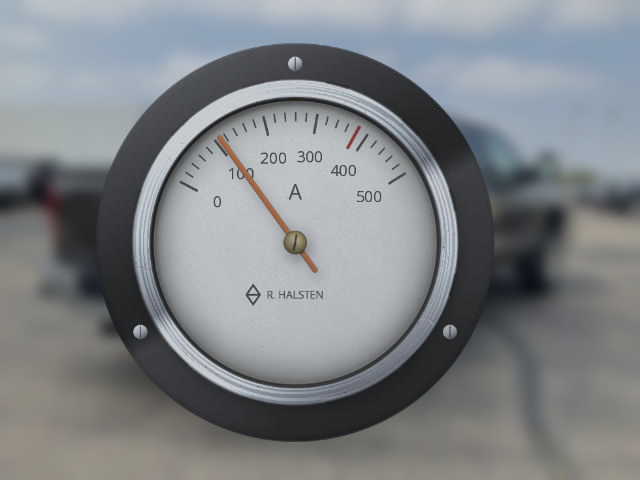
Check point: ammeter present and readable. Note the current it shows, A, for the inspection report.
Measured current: 110 A
